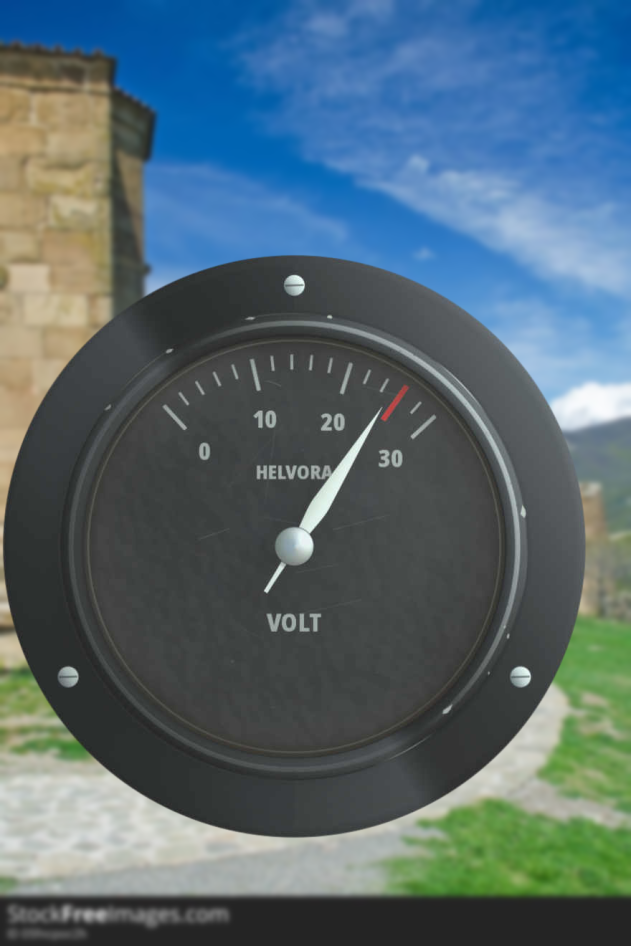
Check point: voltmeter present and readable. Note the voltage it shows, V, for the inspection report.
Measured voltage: 25 V
